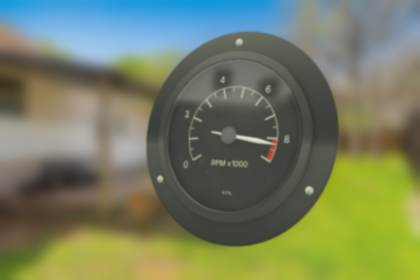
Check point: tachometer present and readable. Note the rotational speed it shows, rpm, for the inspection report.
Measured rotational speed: 8250 rpm
